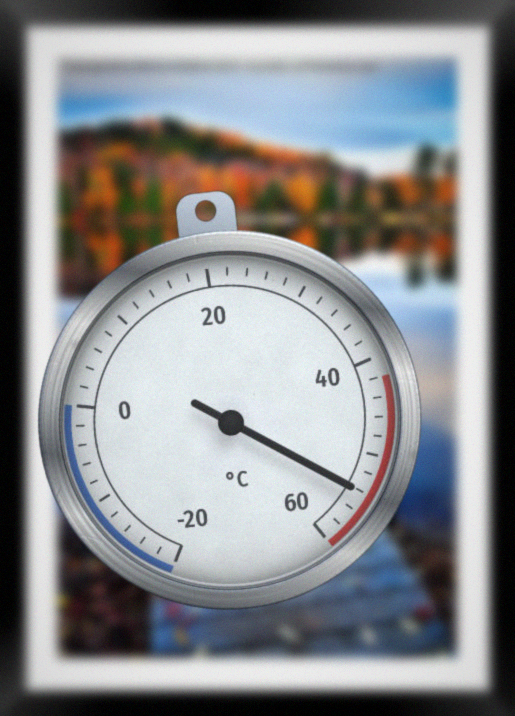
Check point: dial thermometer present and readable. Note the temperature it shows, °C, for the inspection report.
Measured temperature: 54 °C
